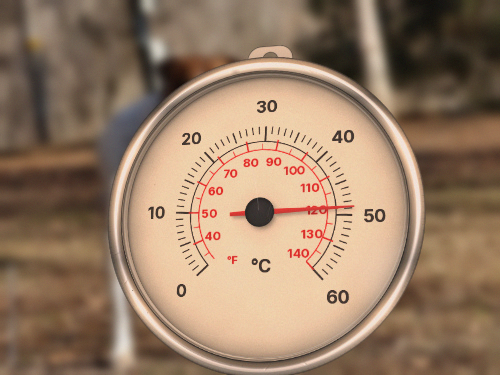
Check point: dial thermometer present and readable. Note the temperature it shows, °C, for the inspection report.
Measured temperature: 49 °C
